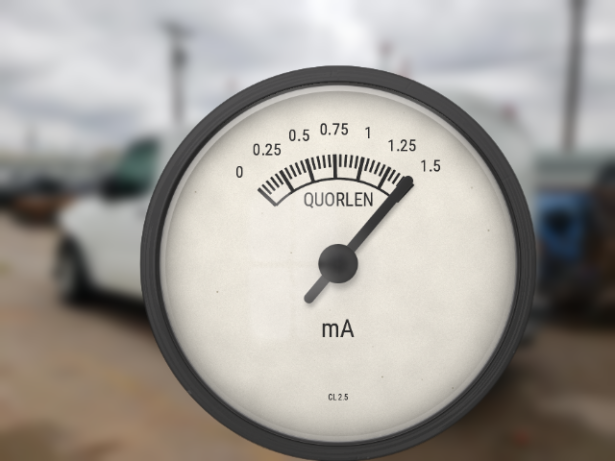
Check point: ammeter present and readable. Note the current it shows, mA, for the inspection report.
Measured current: 1.45 mA
